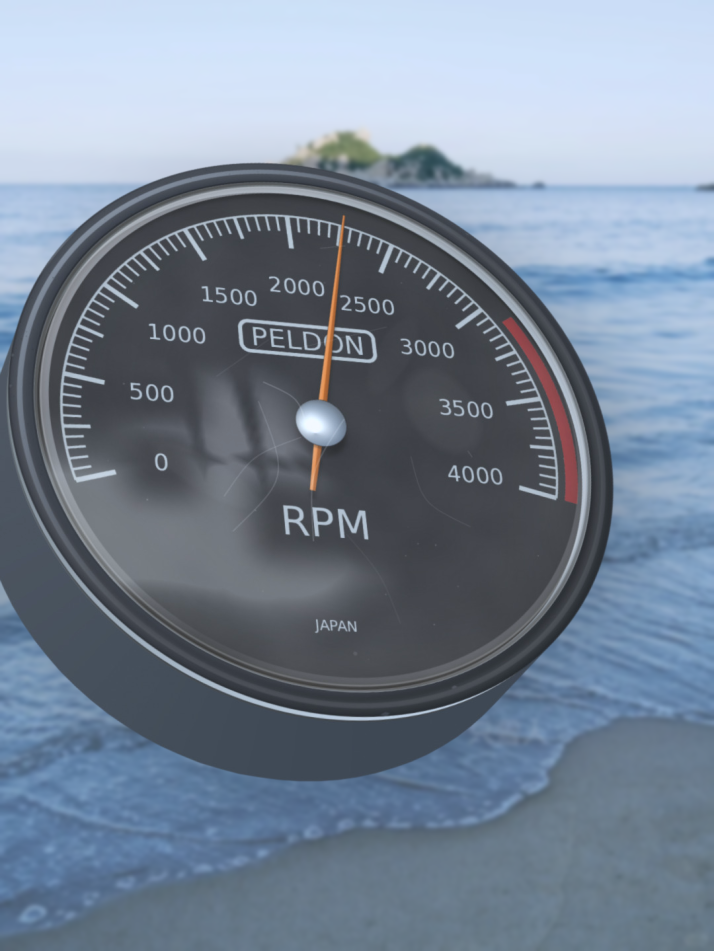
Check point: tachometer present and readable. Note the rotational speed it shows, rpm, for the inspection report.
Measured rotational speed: 2250 rpm
